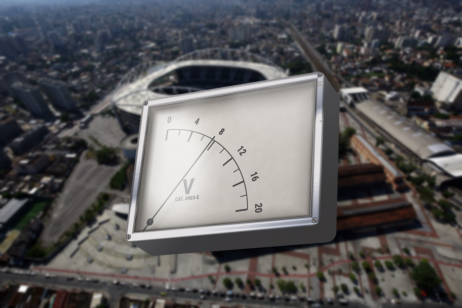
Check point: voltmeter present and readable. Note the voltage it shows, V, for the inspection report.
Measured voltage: 8 V
